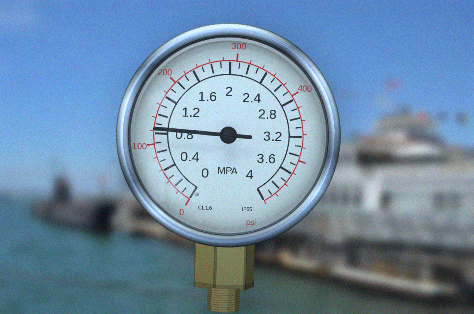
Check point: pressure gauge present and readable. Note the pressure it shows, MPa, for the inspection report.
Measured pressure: 0.85 MPa
